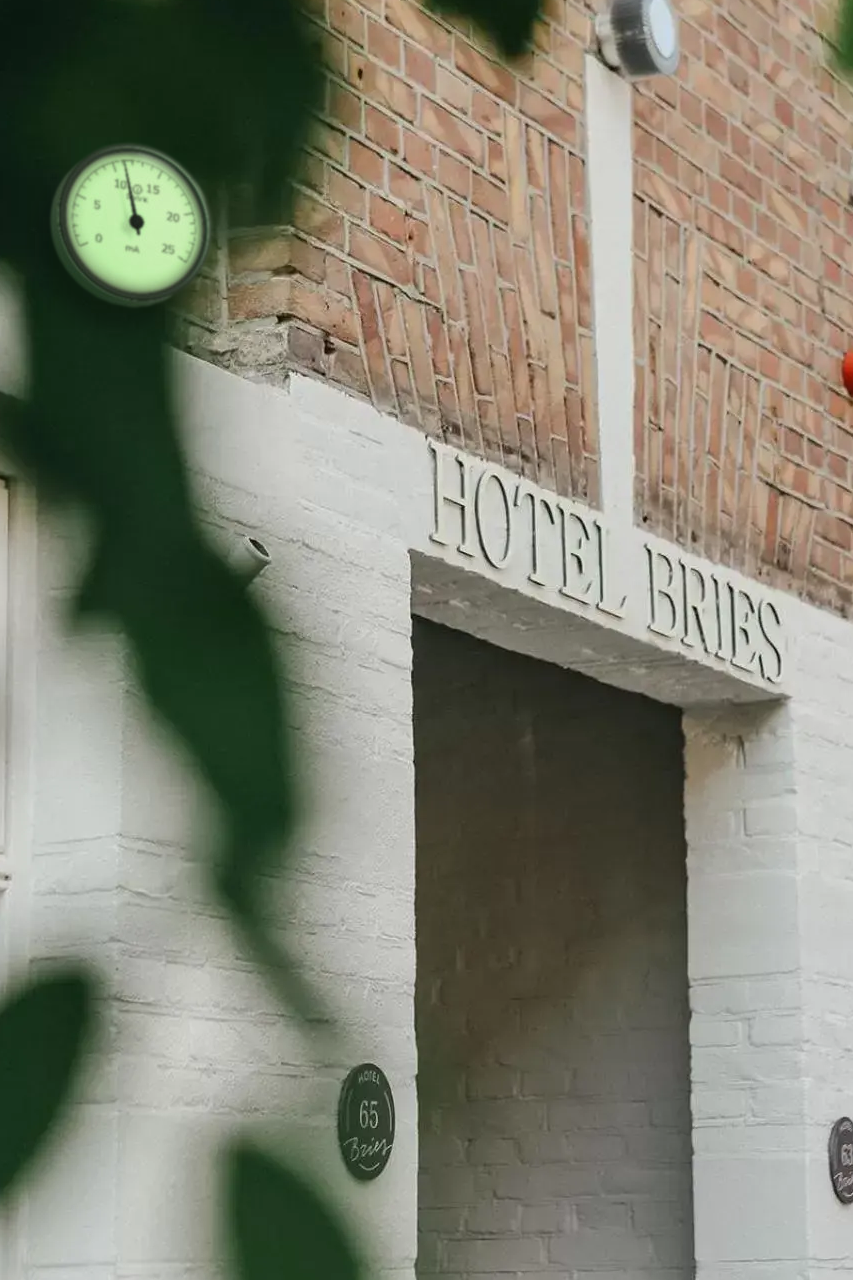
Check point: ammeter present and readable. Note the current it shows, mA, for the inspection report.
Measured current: 11 mA
